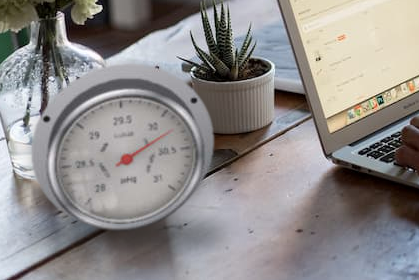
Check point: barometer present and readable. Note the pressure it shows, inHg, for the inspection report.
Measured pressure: 30.2 inHg
